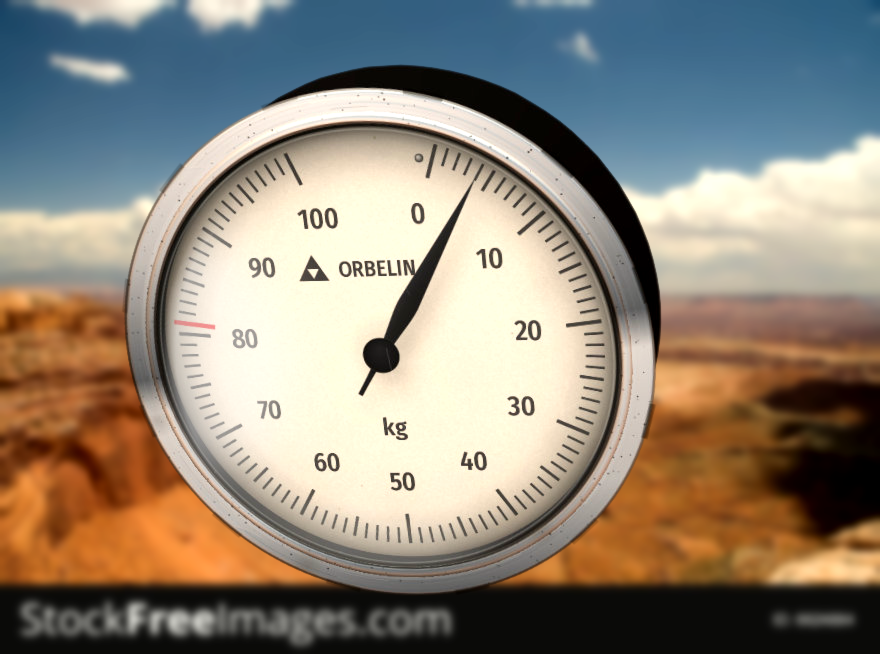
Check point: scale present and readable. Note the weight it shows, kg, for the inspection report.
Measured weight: 4 kg
